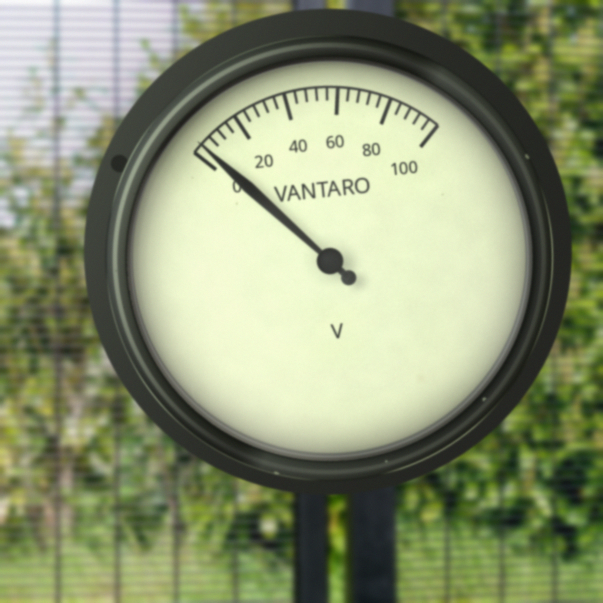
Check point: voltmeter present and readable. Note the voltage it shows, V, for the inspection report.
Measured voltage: 4 V
